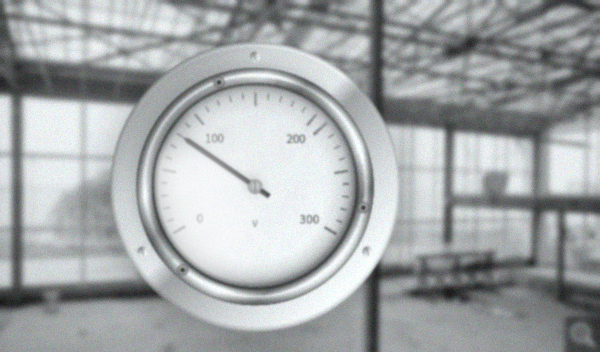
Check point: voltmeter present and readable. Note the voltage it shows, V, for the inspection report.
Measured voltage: 80 V
